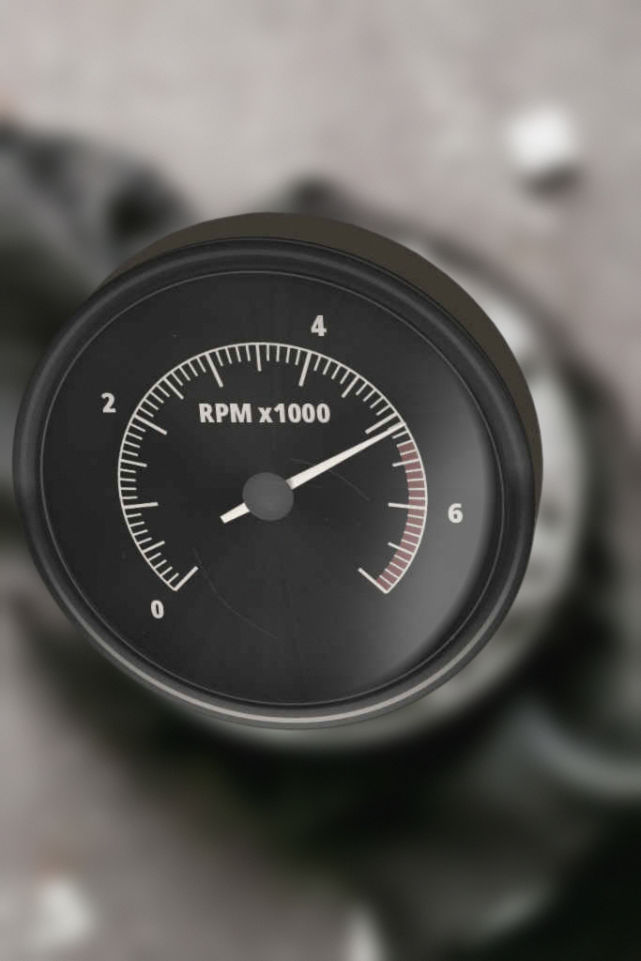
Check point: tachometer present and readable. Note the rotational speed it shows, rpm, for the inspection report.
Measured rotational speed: 5100 rpm
